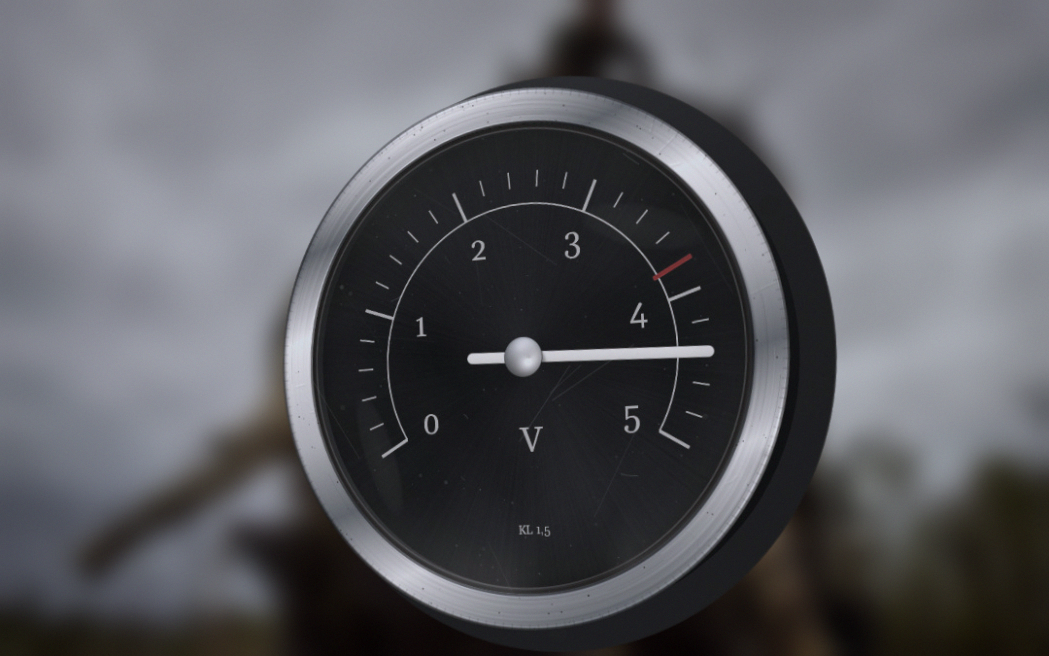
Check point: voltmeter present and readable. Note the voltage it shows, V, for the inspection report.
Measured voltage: 4.4 V
